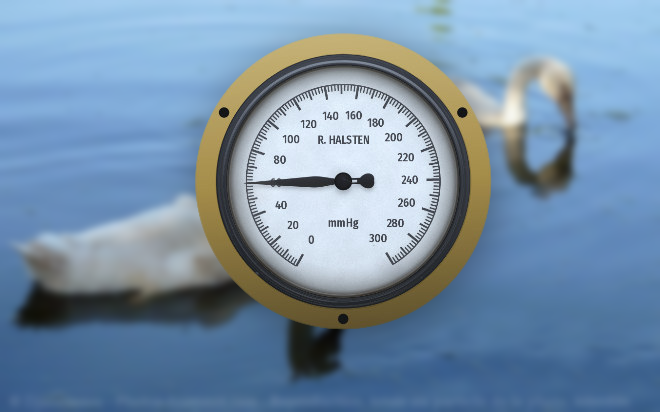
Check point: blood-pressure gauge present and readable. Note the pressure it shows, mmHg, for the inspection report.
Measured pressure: 60 mmHg
